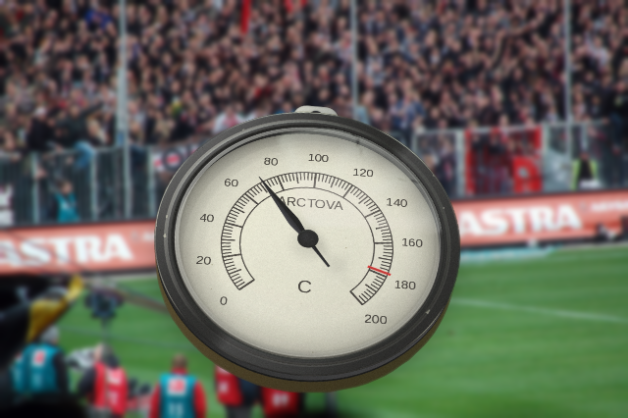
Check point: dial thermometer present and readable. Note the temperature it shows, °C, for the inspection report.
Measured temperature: 70 °C
